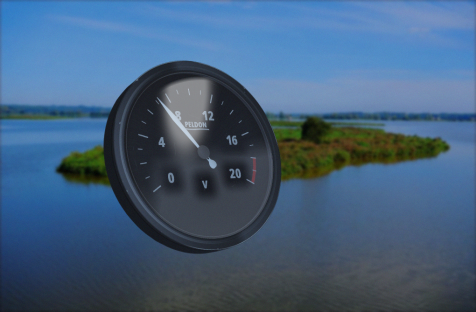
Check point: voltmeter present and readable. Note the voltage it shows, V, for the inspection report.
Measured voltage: 7 V
